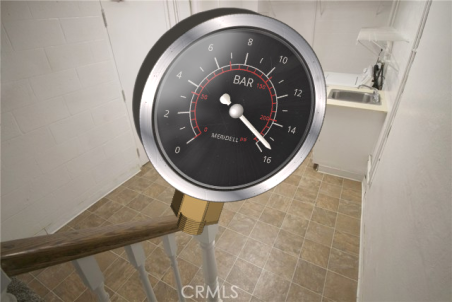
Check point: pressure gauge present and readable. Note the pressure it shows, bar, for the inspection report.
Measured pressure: 15.5 bar
